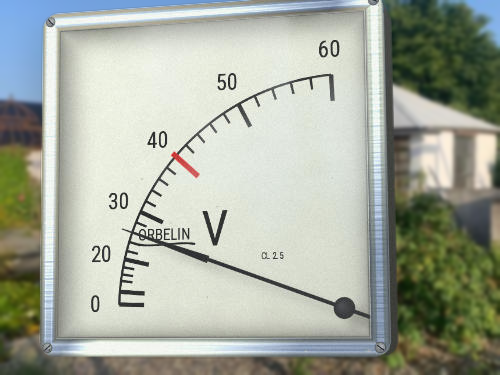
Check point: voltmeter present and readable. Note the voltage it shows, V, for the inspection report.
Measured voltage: 26 V
